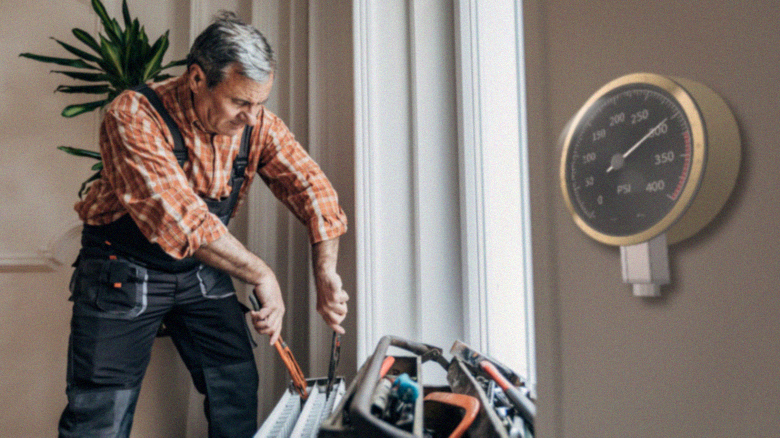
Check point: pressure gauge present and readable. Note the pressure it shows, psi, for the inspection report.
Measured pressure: 300 psi
